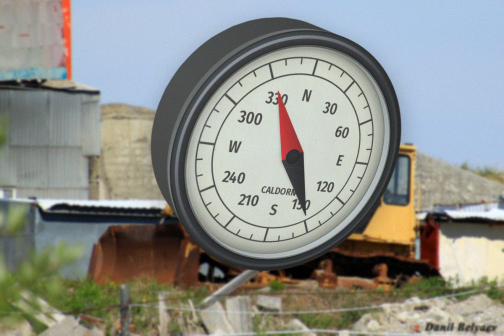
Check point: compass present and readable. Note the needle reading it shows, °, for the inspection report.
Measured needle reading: 330 °
